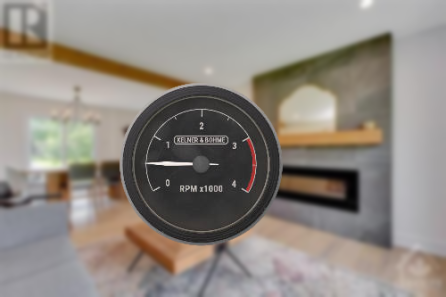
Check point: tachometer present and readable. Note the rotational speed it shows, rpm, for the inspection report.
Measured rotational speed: 500 rpm
